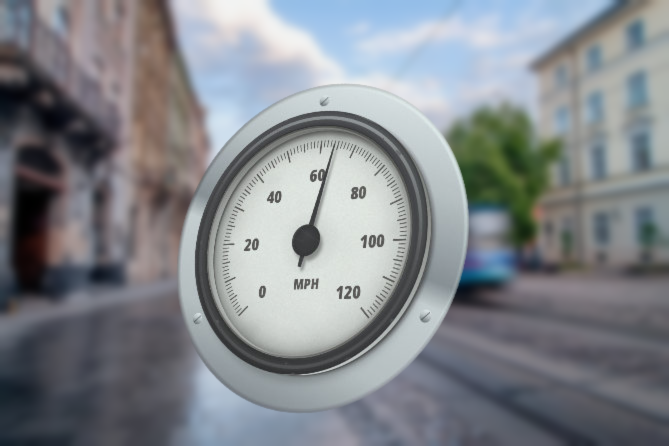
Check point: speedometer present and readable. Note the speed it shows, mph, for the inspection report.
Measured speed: 65 mph
